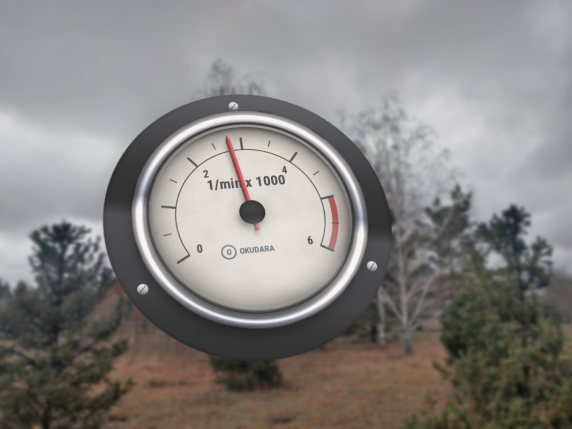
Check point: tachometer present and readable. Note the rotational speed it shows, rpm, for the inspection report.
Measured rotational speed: 2750 rpm
